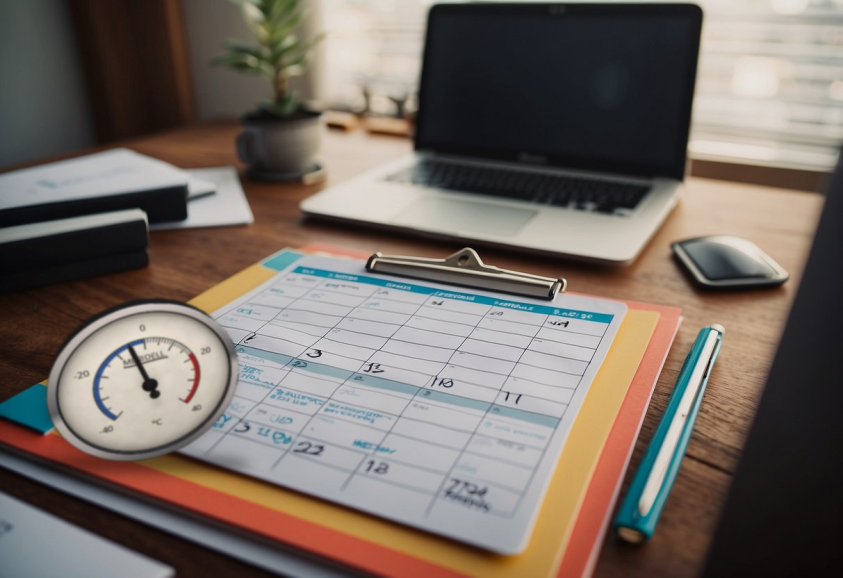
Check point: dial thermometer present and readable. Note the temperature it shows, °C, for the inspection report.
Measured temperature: -5 °C
